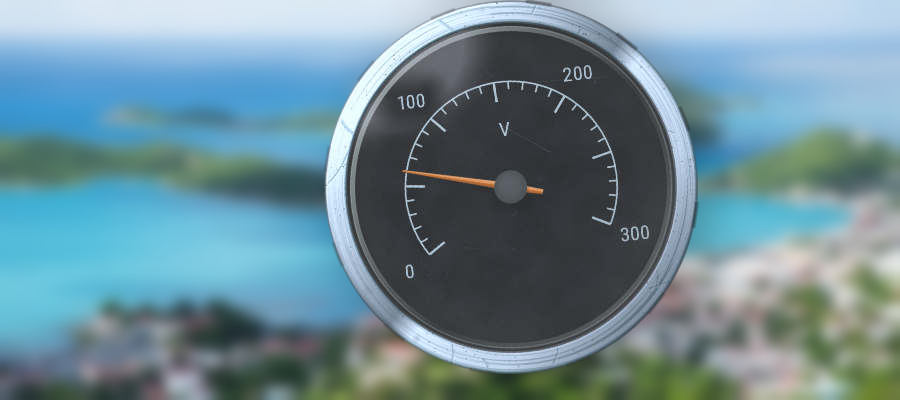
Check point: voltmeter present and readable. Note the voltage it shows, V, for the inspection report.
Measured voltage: 60 V
